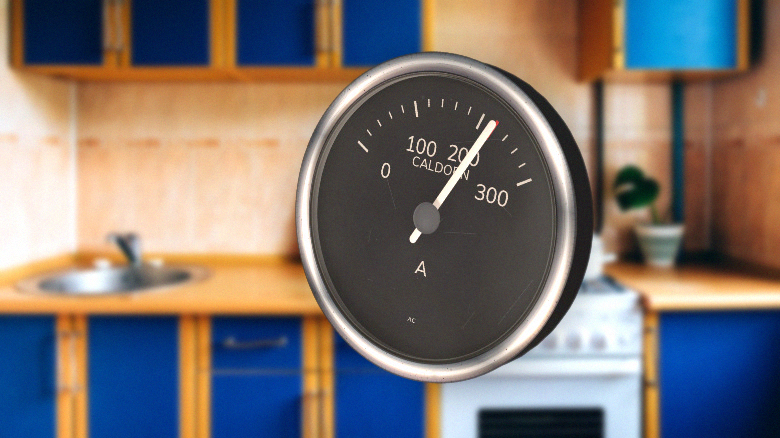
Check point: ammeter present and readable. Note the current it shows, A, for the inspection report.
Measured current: 220 A
